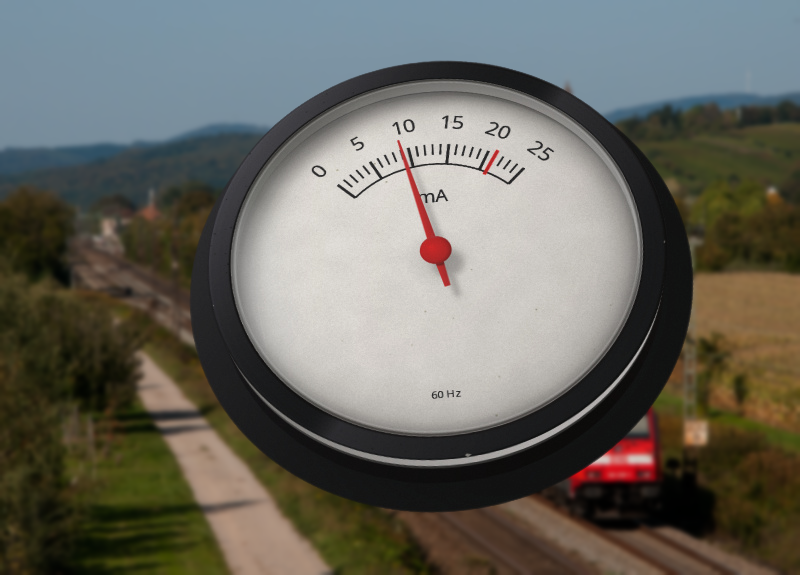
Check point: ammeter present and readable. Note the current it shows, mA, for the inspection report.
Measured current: 9 mA
